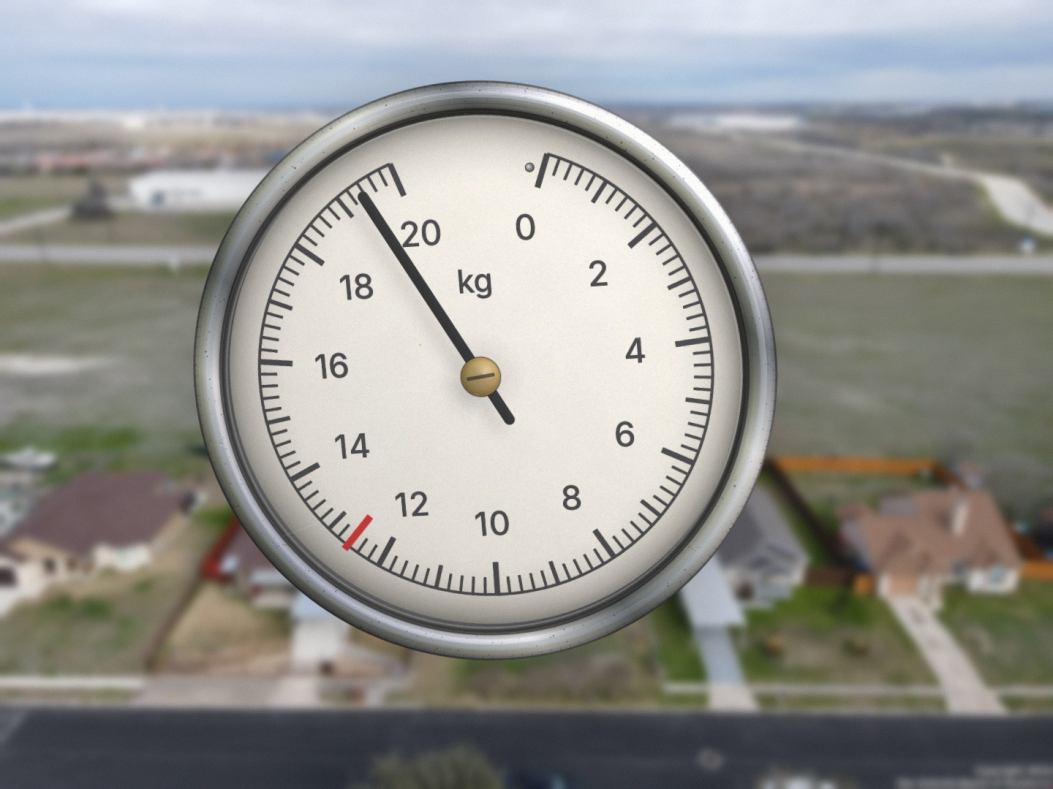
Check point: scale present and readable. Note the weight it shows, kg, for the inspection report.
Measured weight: 19.4 kg
